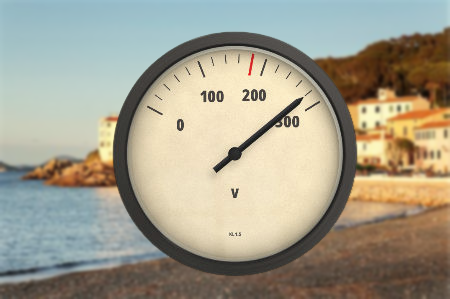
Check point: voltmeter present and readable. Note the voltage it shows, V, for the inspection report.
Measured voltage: 280 V
